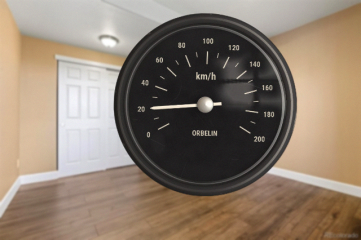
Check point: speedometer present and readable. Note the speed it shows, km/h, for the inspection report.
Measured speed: 20 km/h
